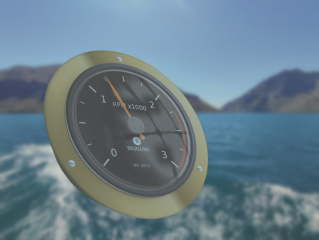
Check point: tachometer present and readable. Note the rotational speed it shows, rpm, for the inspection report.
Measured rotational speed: 1250 rpm
